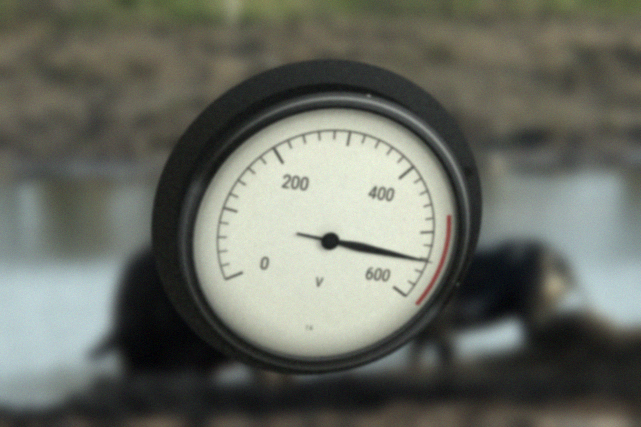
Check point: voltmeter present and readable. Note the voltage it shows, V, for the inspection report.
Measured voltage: 540 V
